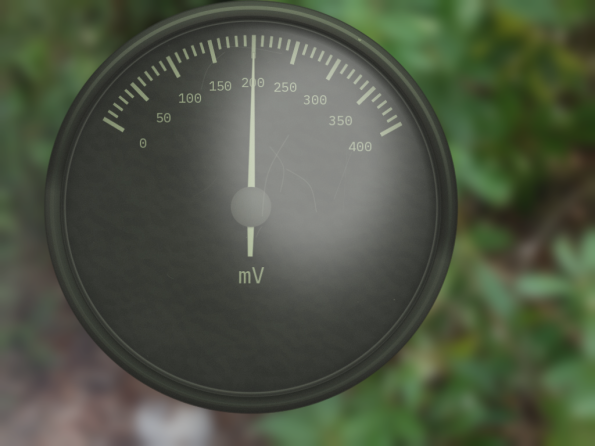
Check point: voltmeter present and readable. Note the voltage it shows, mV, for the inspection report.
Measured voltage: 200 mV
